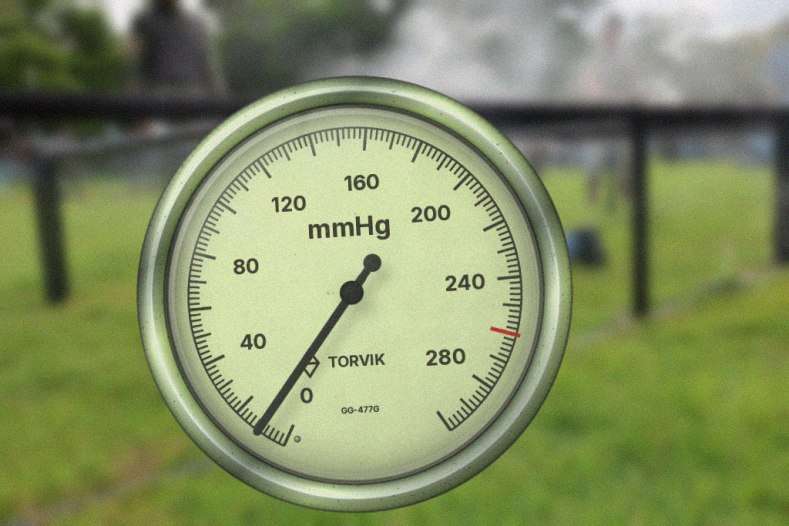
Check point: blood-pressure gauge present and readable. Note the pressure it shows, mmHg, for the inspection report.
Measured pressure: 10 mmHg
